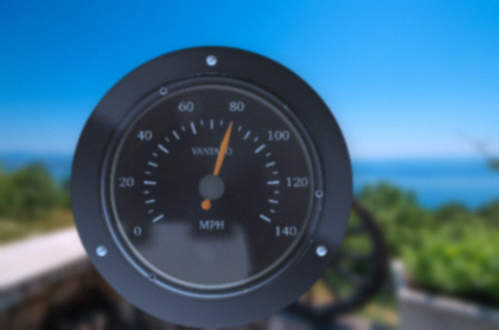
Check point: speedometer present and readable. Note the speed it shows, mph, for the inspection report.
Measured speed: 80 mph
